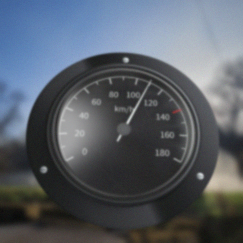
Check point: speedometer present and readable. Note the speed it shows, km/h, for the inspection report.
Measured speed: 110 km/h
